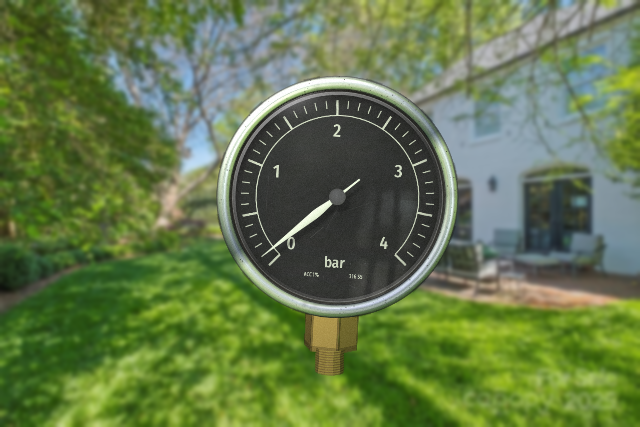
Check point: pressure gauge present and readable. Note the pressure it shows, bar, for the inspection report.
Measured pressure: 0.1 bar
